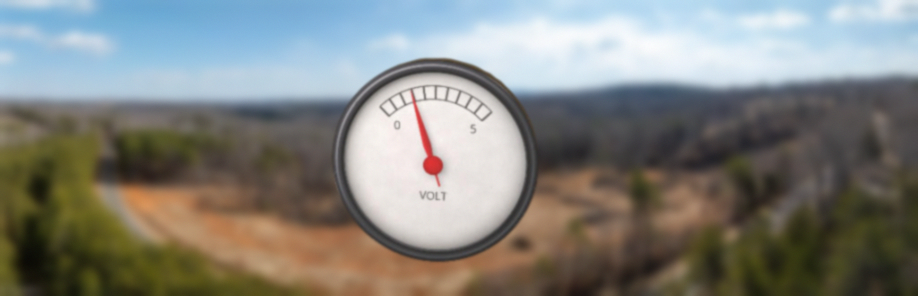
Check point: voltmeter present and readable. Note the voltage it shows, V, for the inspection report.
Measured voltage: 1.5 V
